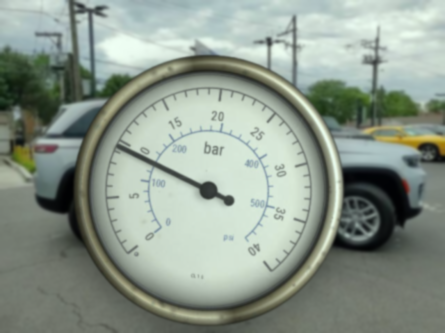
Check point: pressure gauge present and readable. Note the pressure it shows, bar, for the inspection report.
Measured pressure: 9.5 bar
